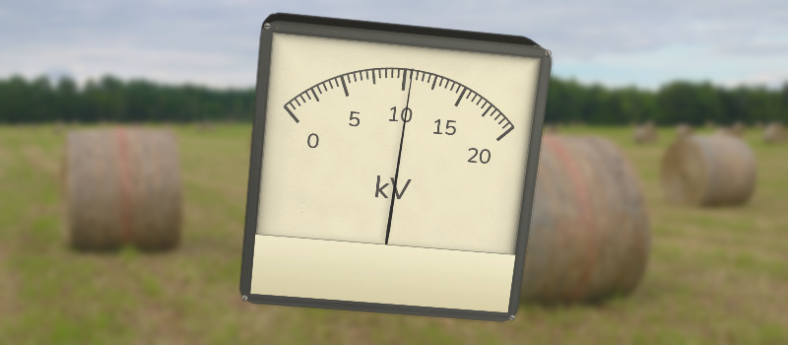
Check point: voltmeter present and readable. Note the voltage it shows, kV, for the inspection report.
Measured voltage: 10.5 kV
